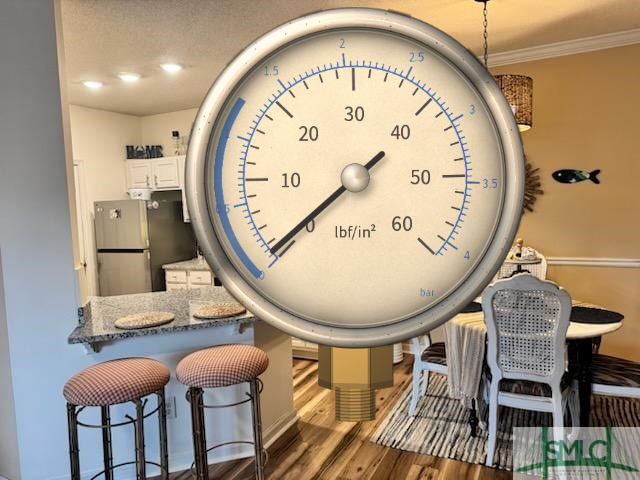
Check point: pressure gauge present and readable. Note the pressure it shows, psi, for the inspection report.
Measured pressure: 1 psi
